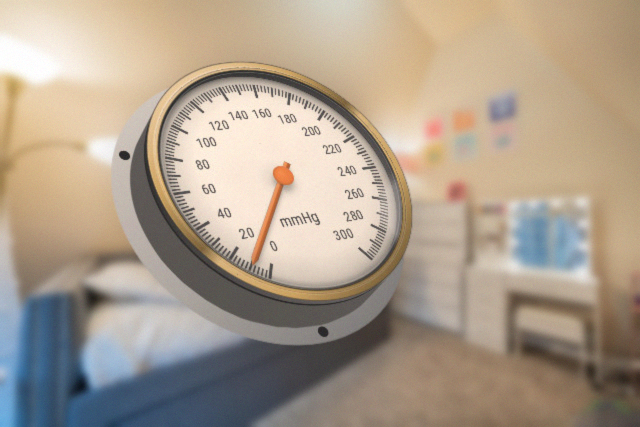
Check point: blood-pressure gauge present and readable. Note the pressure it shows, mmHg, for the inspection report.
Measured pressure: 10 mmHg
